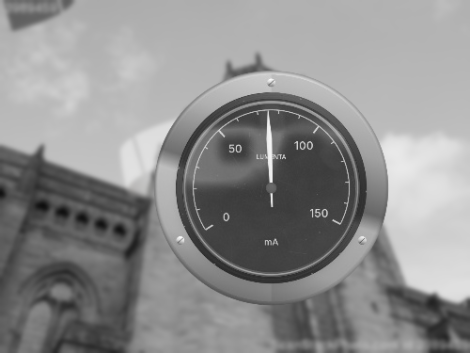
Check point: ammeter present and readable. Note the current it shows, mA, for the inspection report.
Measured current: 75 mA
